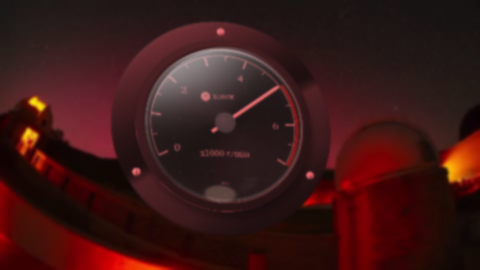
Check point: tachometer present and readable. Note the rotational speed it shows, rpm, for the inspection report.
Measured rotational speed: 5000 rpm
